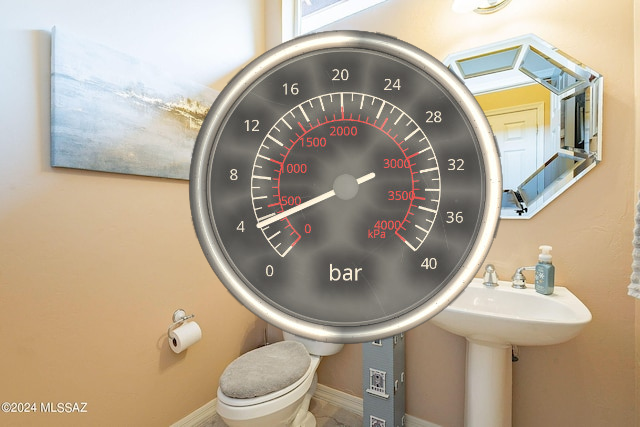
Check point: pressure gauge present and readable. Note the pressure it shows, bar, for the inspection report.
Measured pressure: 3.5 bar
